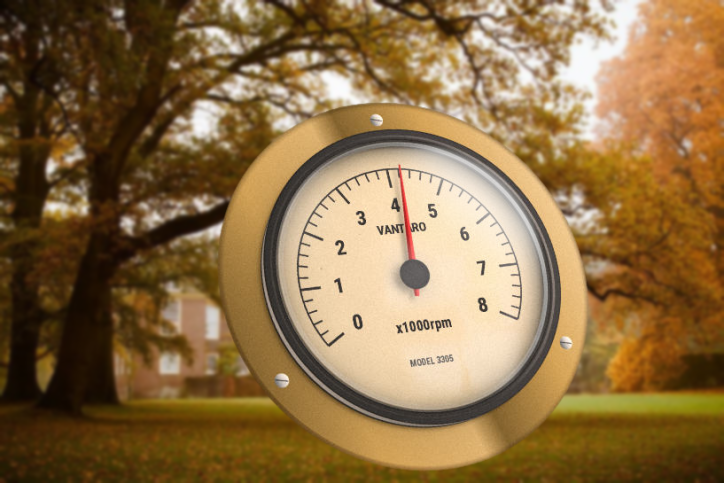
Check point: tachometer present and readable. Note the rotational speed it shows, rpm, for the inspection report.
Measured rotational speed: 4200 rpm
